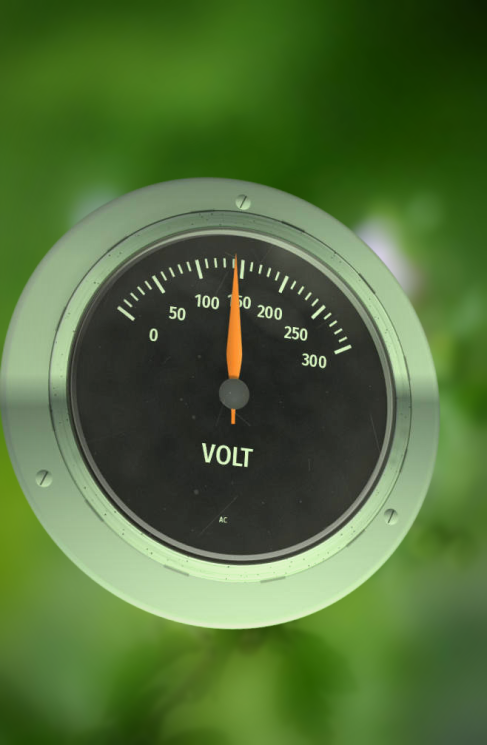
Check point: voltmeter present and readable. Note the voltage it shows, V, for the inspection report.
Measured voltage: 140 V
